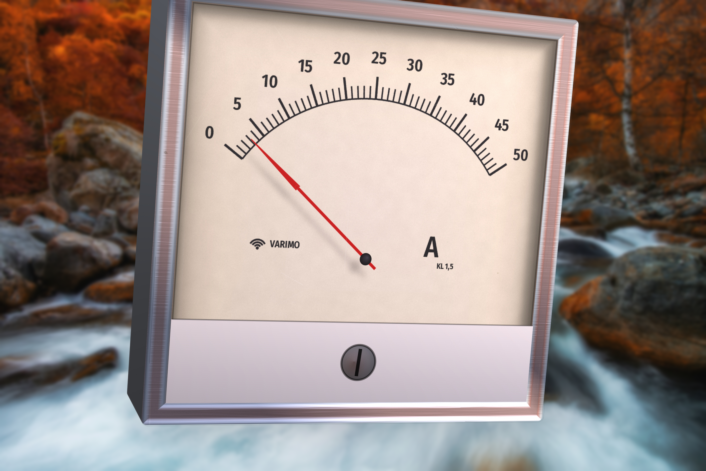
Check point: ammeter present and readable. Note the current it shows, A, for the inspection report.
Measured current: 3 A
